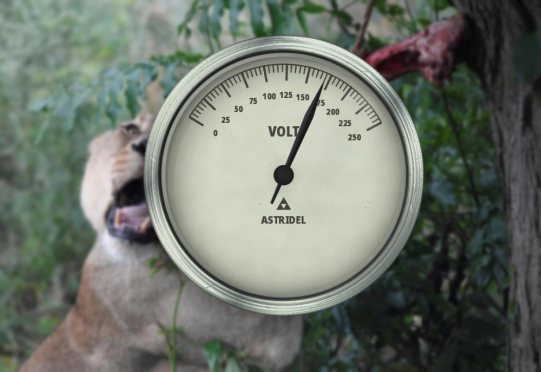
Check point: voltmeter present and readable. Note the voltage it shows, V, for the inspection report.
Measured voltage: 170 V
